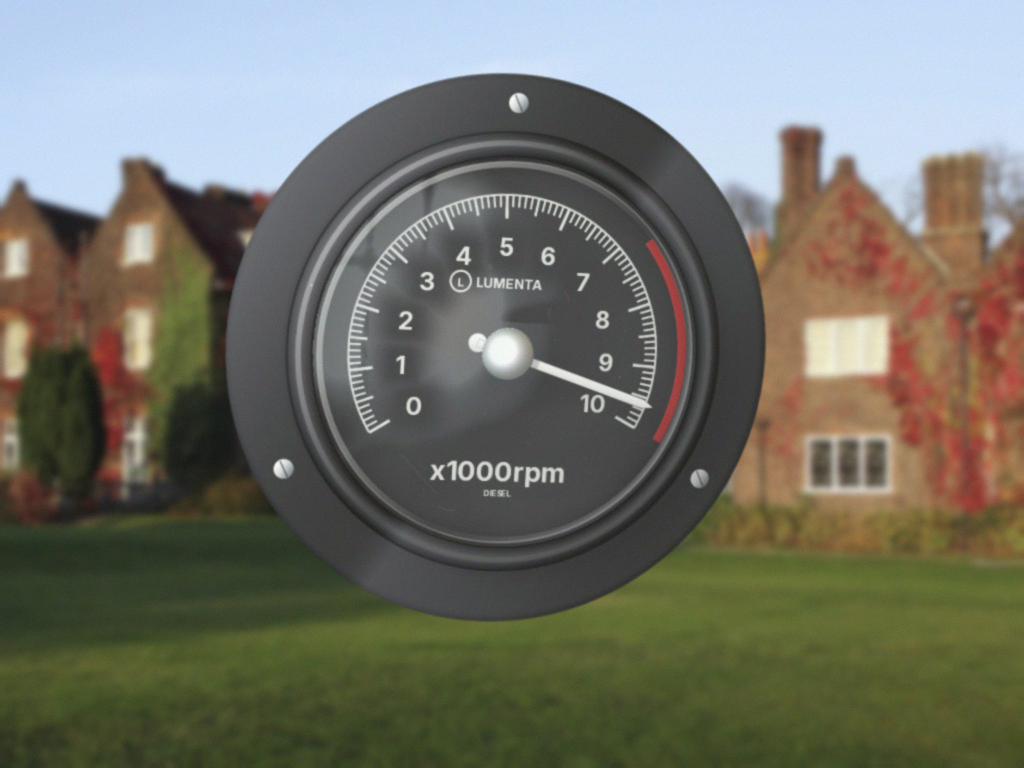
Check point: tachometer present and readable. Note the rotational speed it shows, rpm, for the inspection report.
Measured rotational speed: 9600 rpm
